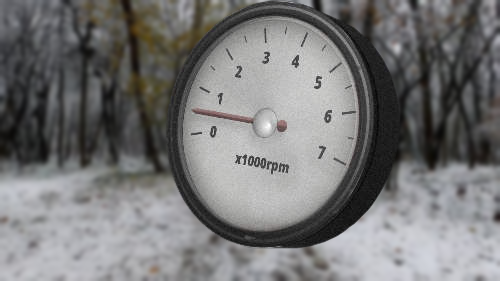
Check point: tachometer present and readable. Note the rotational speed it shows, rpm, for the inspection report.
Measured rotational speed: 500 rpm
